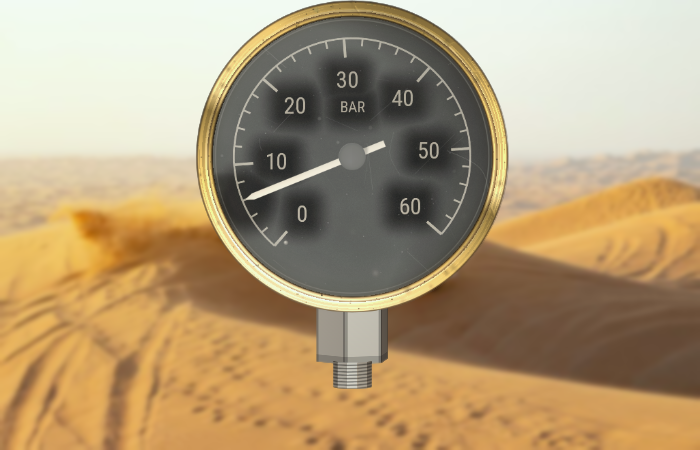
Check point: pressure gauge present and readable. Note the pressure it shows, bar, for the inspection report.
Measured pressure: 6 bar
